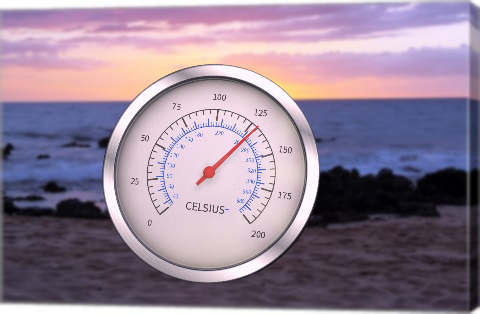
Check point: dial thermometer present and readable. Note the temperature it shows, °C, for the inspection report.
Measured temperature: 130 °C
